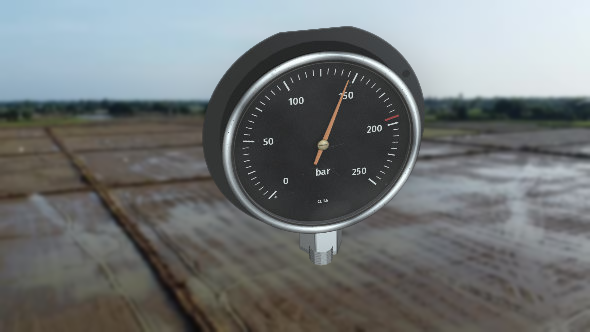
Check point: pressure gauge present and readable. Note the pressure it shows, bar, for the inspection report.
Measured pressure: 145 bar
